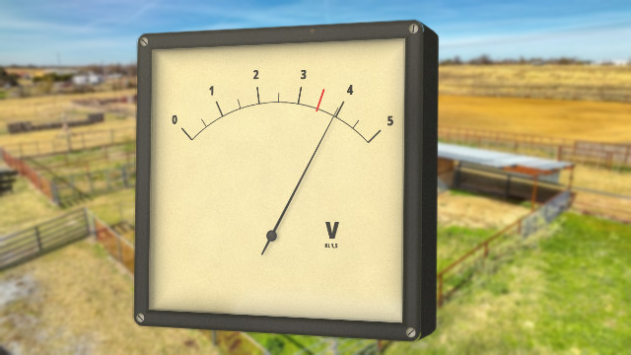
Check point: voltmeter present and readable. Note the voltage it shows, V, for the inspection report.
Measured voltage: 4 V
